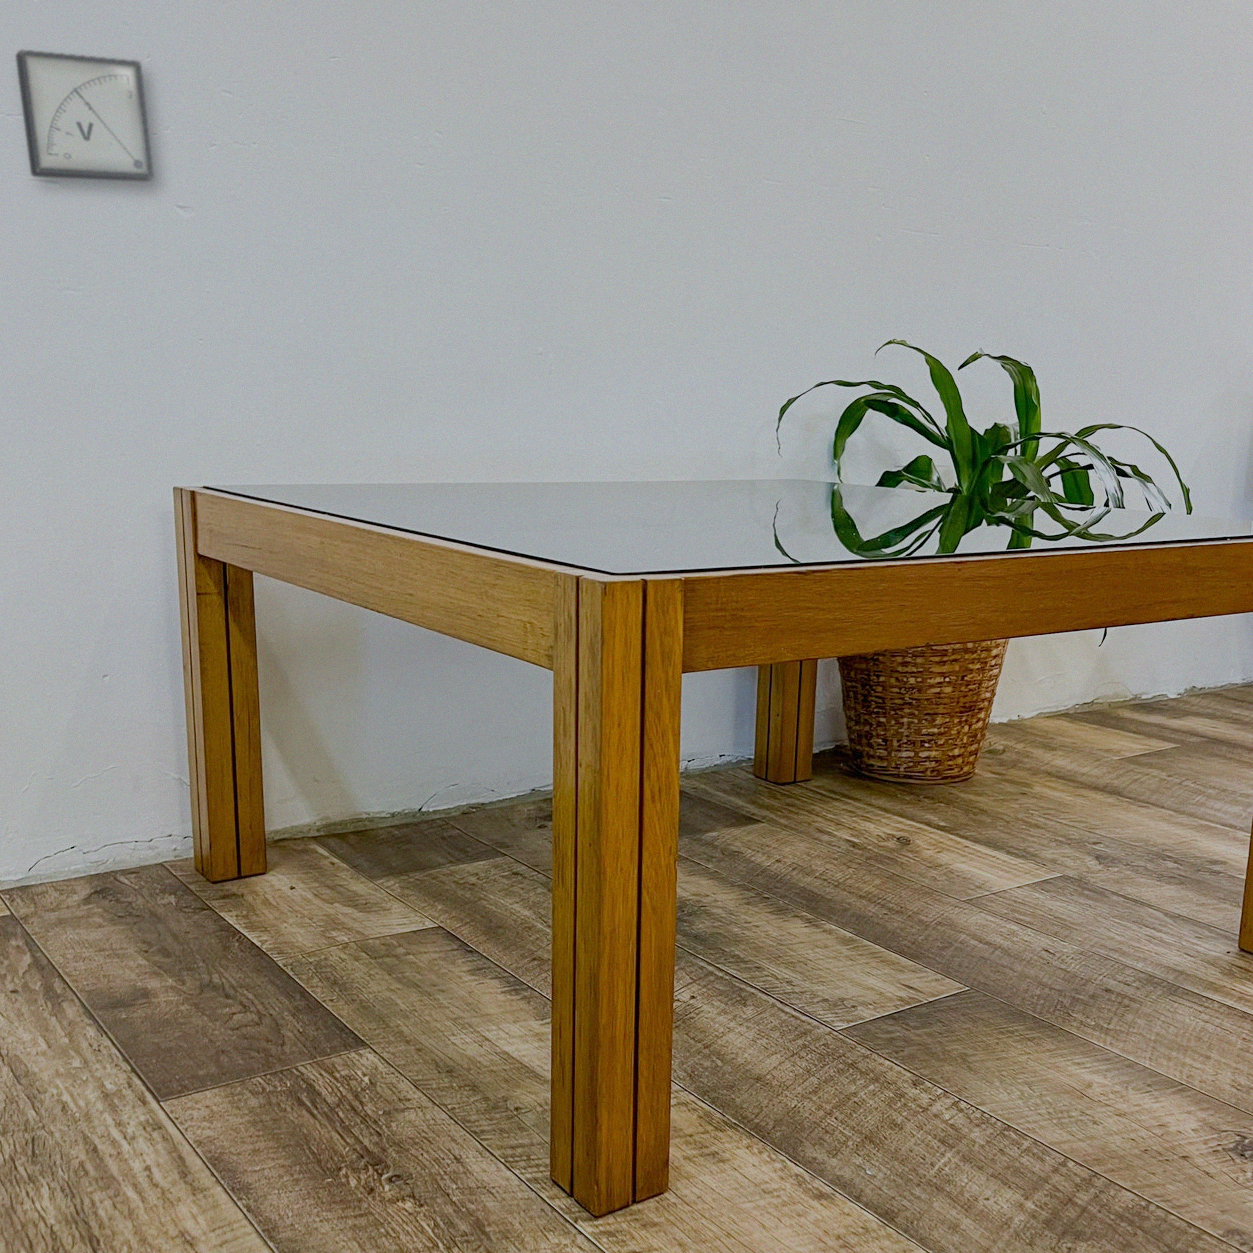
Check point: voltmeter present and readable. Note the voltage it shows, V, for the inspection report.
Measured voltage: 2 V
